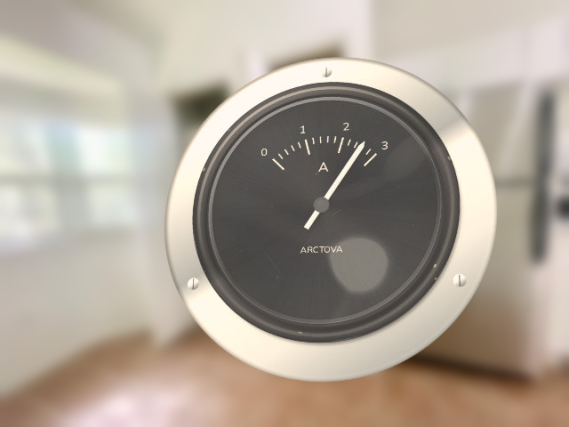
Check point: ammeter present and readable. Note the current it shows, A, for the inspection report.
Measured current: 2.6 A
